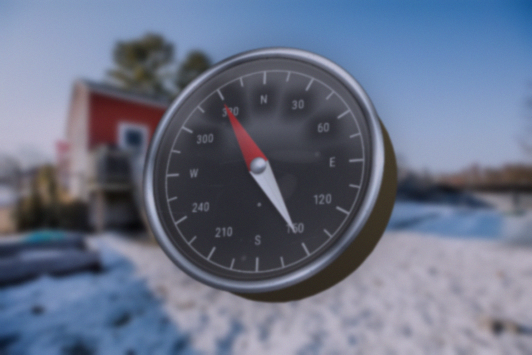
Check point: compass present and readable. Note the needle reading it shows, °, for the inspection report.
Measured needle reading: 330 °
